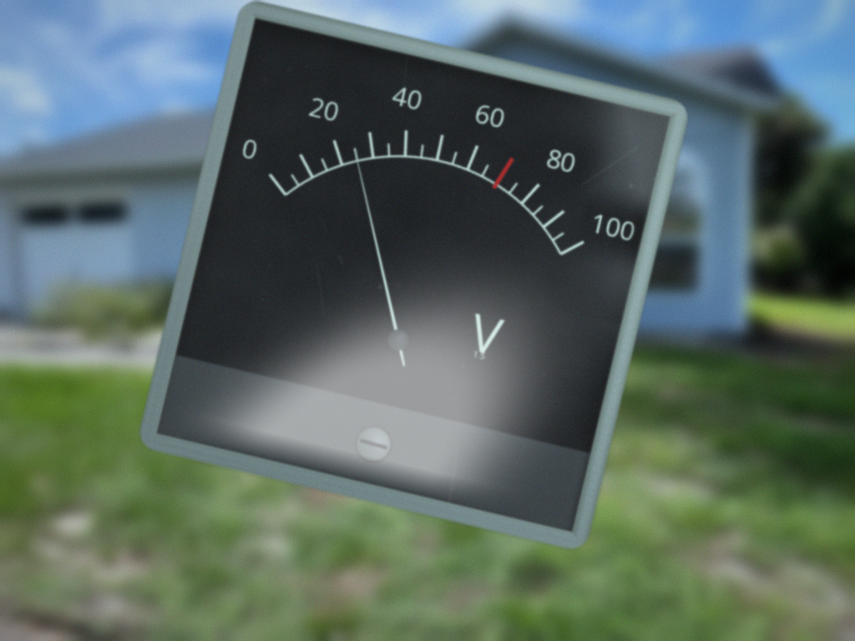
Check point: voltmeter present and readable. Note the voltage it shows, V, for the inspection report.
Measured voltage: 25 V
